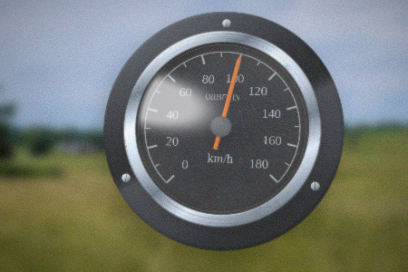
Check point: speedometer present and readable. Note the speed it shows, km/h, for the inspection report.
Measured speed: 100 km/h
